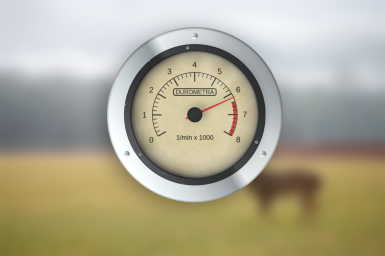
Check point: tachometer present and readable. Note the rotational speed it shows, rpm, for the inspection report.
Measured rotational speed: 6200 rpm
